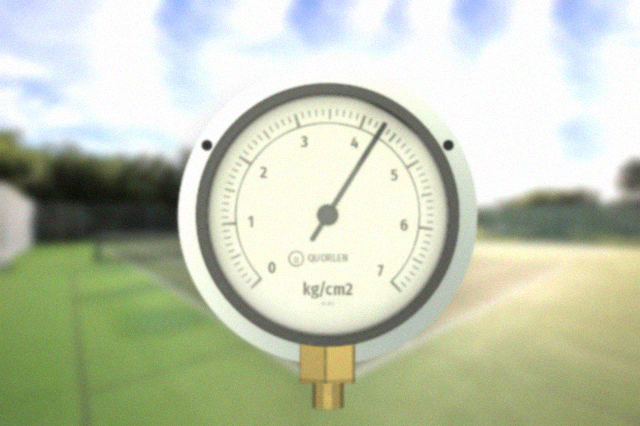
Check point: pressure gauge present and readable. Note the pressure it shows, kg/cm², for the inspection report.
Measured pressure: 4.3 kg/cm²
